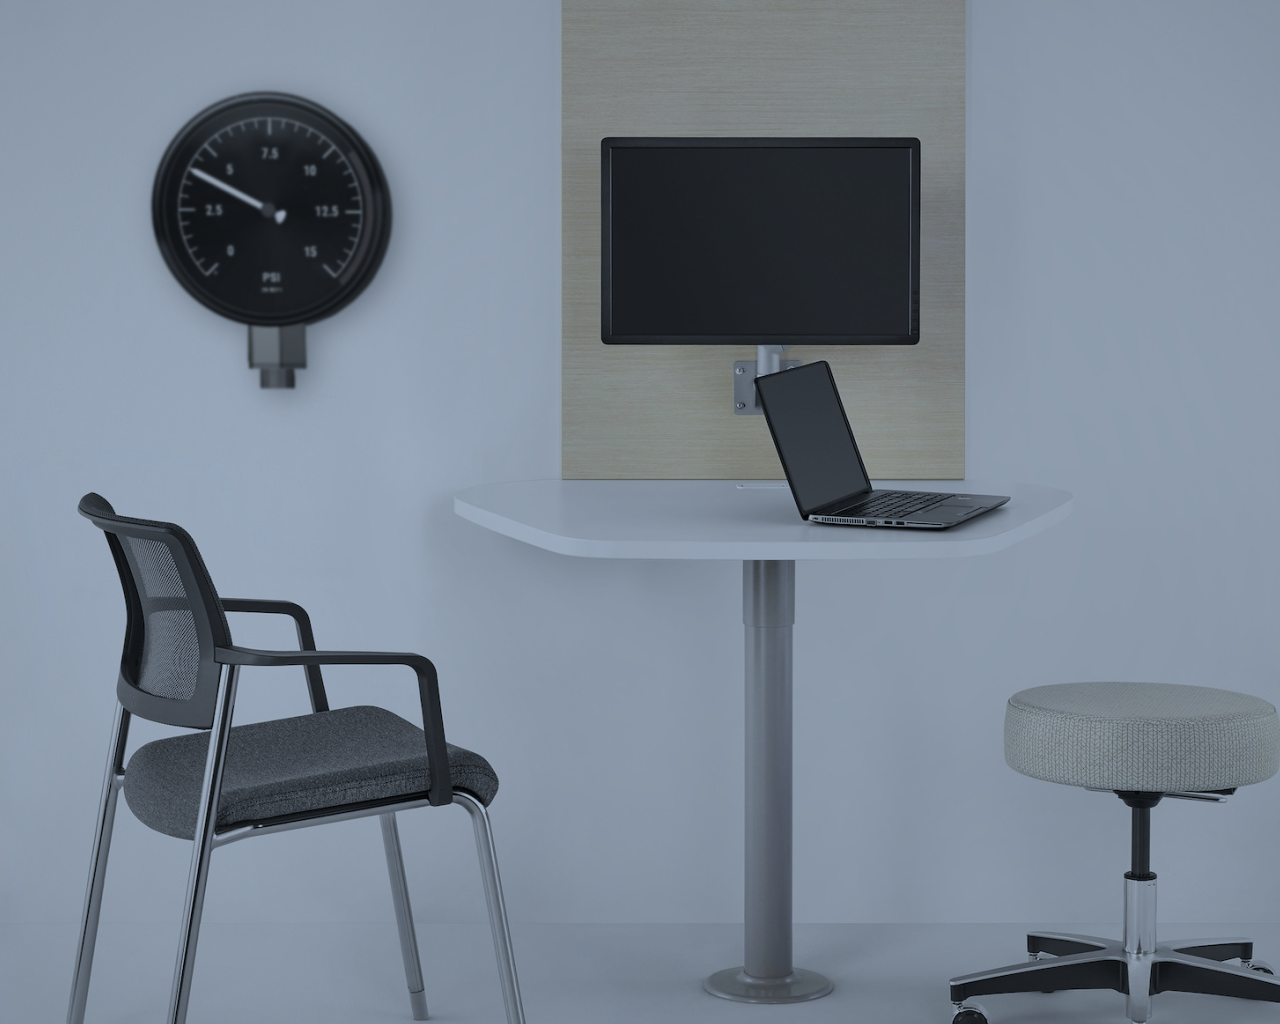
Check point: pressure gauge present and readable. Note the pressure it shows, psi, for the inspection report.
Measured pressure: 4 psi
